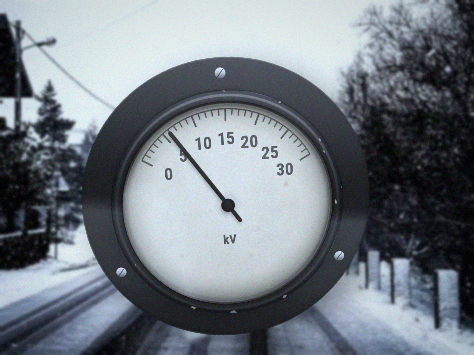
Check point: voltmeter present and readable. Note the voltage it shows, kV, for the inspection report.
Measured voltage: 6 kV
